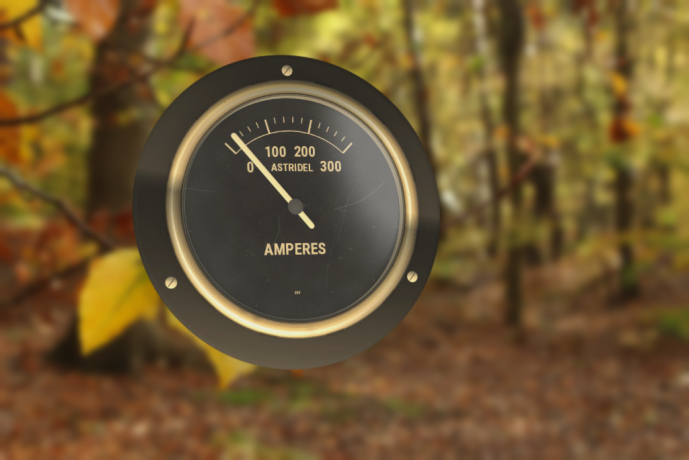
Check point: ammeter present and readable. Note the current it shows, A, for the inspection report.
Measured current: 20 A
